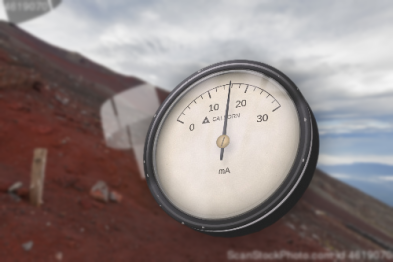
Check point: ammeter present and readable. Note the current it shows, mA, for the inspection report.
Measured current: 16 mA
